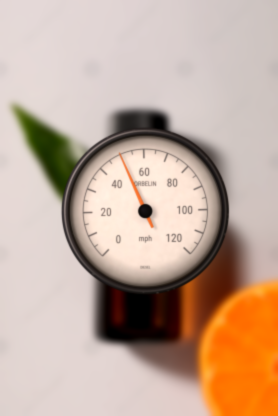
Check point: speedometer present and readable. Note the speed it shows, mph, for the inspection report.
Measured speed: 50 mph
